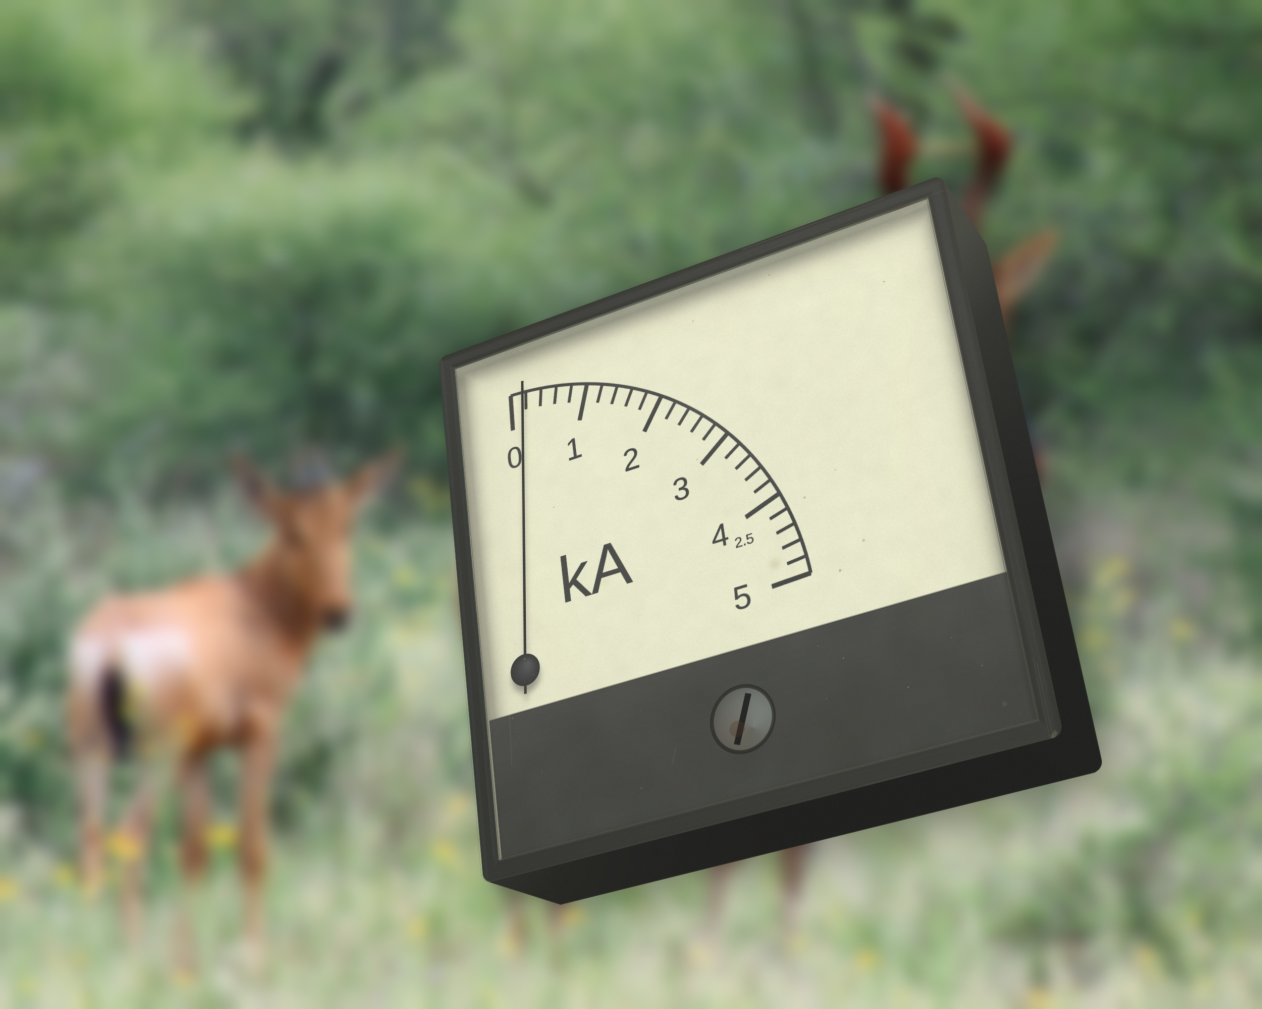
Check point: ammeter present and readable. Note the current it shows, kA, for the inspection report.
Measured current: 0.2 kA
